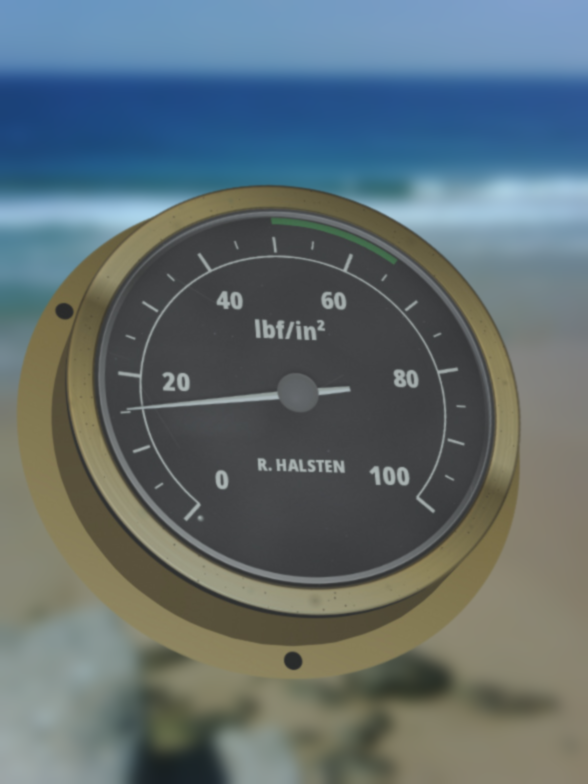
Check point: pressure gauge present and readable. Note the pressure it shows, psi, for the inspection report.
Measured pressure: 15 psi
